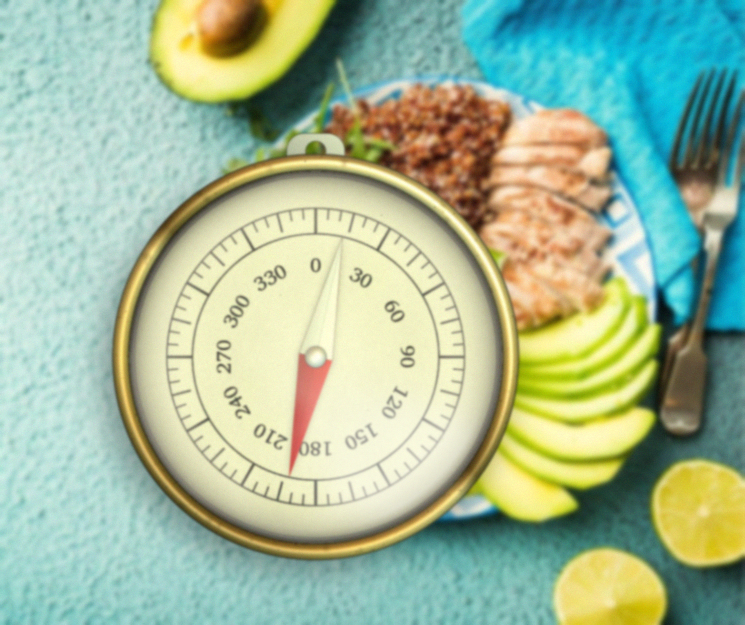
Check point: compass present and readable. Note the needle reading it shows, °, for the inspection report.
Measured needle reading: 192.5 °
